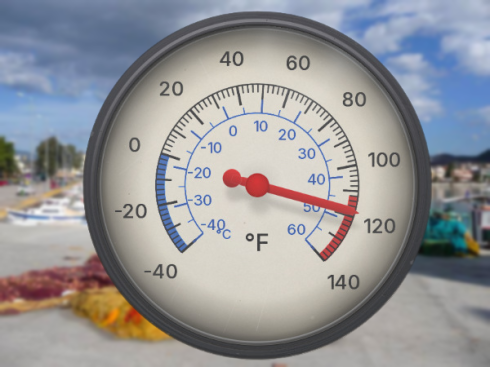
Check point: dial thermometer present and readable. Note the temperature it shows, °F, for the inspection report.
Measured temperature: 118 °F
